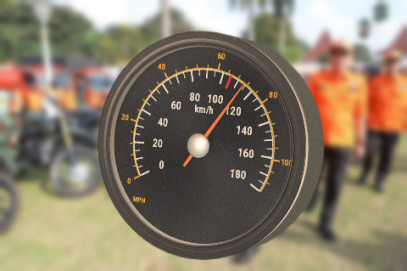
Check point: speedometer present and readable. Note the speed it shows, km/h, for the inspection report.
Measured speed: 115 km/h
